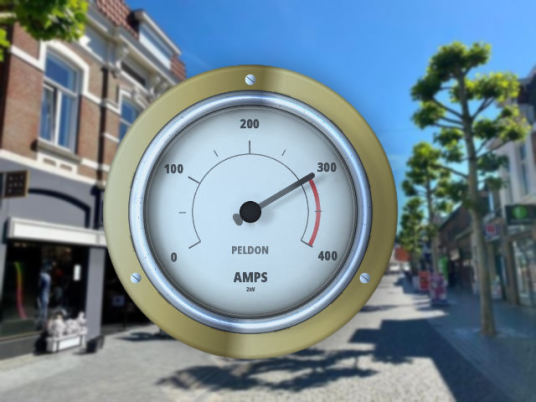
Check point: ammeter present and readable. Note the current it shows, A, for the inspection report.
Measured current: 300 A
